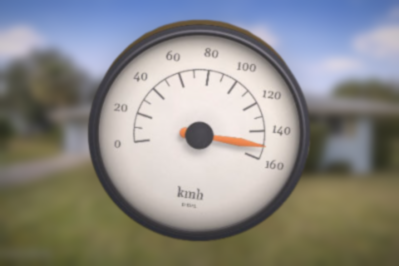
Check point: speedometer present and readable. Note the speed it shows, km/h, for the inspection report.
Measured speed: 150 km/h
